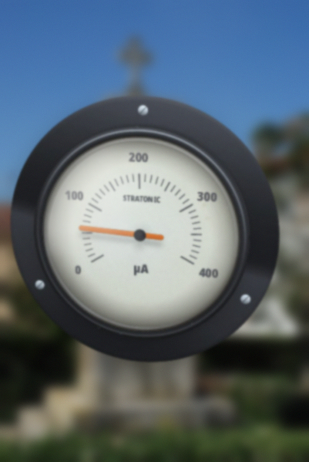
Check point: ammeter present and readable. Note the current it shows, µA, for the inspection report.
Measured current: 60 µA
